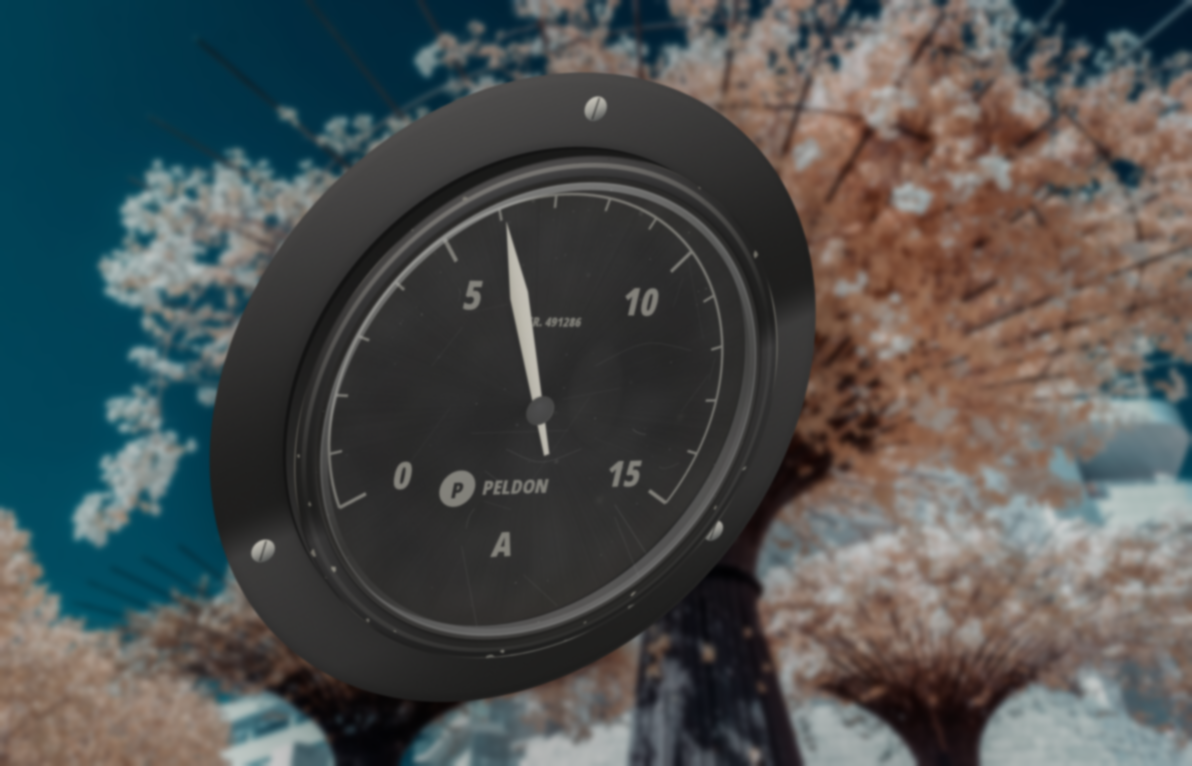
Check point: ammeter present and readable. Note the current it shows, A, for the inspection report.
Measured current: 6 A
